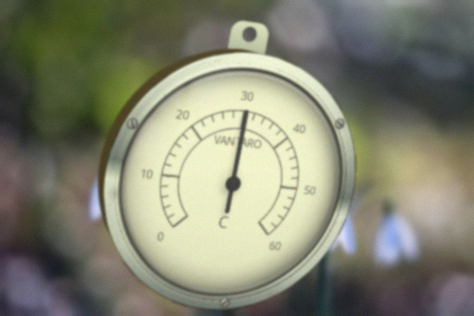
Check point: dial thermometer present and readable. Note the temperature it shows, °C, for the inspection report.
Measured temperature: 30 °C
